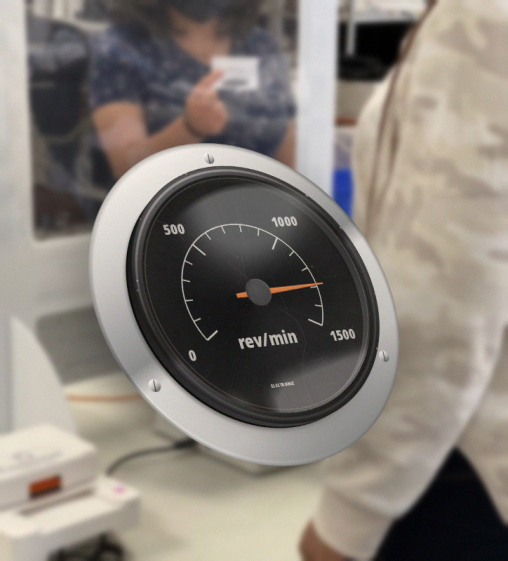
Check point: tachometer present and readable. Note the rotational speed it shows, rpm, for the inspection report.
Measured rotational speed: 1300 rpm
